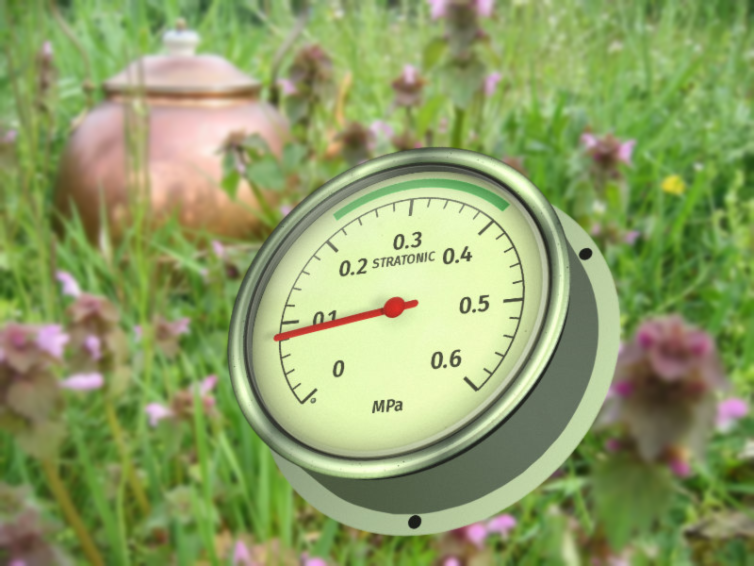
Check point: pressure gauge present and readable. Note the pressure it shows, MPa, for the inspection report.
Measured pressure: 0.08 MPa
